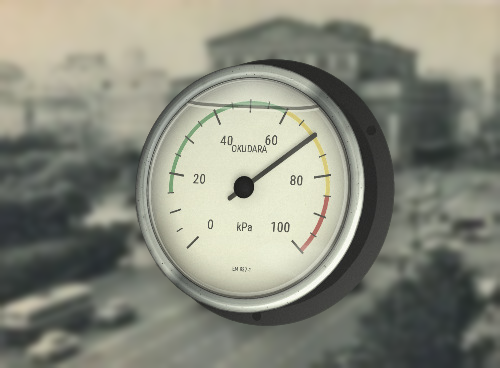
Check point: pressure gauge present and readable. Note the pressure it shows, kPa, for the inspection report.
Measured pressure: 70 kPa
